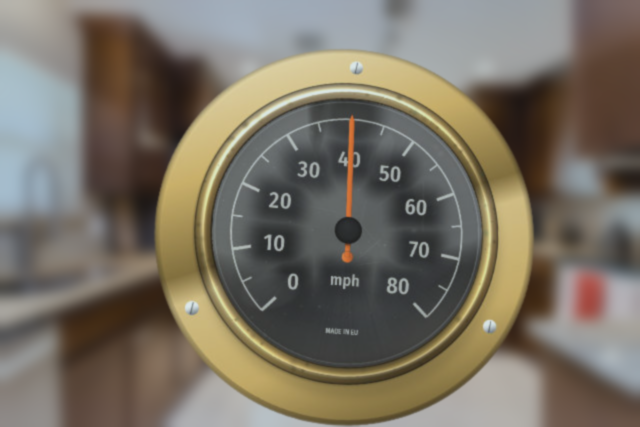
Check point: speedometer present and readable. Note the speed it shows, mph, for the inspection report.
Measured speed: 40 mph
